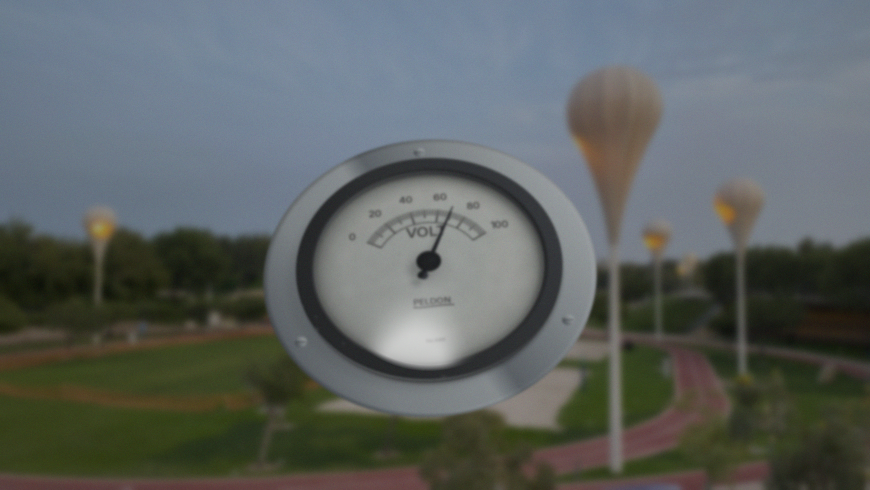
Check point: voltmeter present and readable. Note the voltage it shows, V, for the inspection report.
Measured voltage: 70 V
